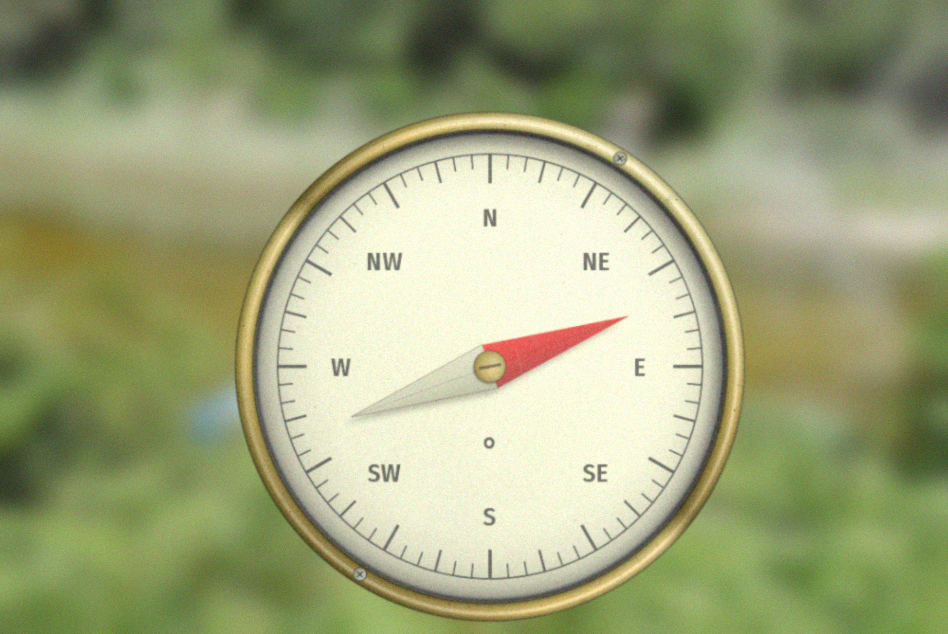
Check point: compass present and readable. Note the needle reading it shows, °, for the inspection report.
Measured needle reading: 70 °
